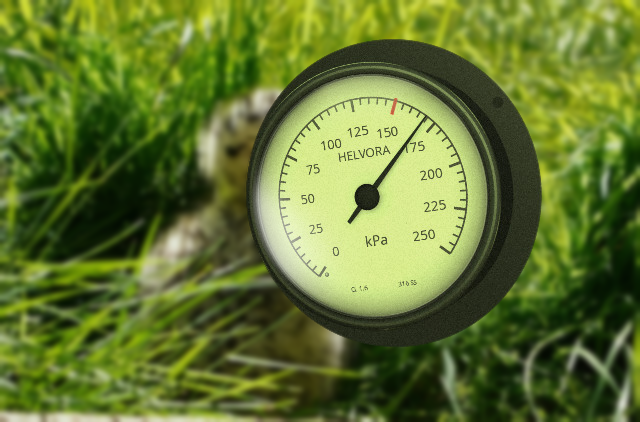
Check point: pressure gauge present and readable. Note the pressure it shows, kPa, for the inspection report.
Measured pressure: 170 kPa
